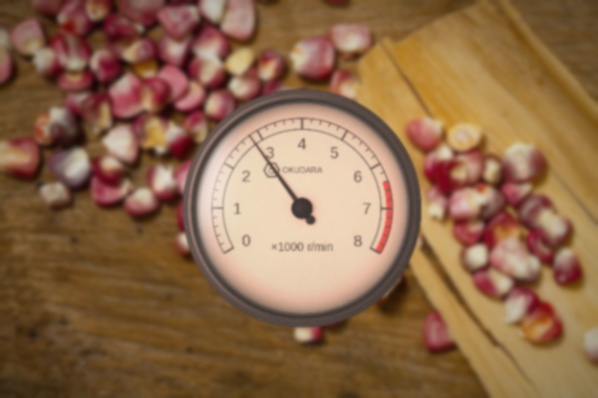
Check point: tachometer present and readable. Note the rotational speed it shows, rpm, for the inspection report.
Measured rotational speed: 2800 rpm
